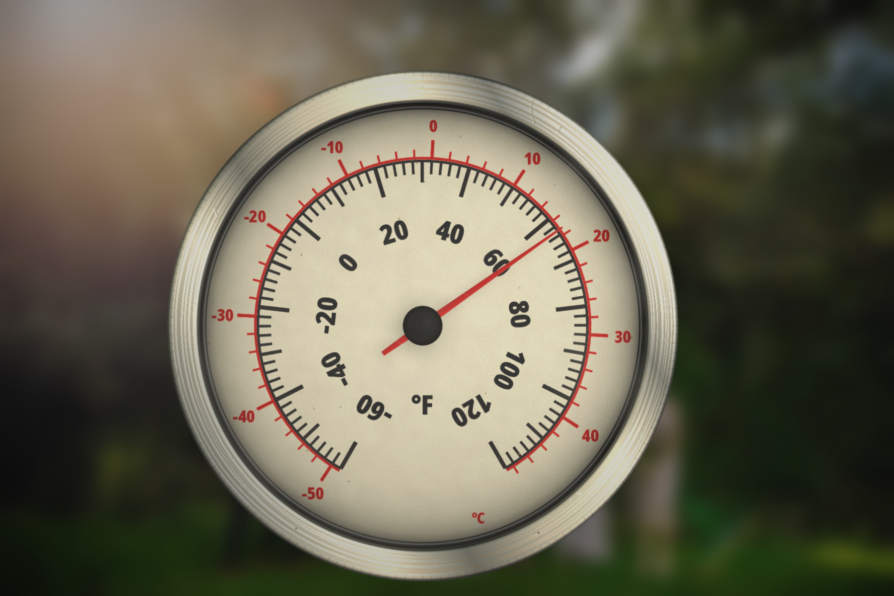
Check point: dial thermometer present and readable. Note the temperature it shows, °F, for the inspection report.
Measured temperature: 63 °F
